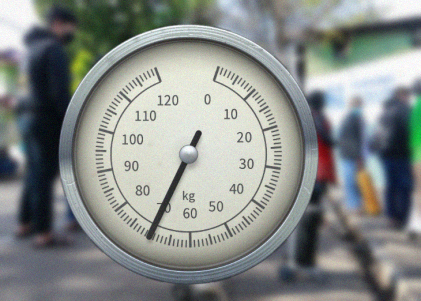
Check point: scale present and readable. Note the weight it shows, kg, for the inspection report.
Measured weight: 70 kg
